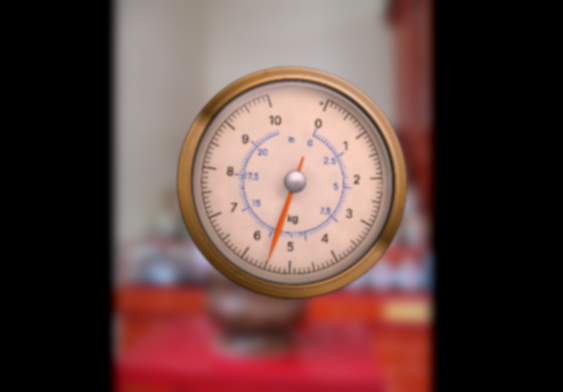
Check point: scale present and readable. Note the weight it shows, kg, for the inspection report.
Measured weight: 5.5 kg
